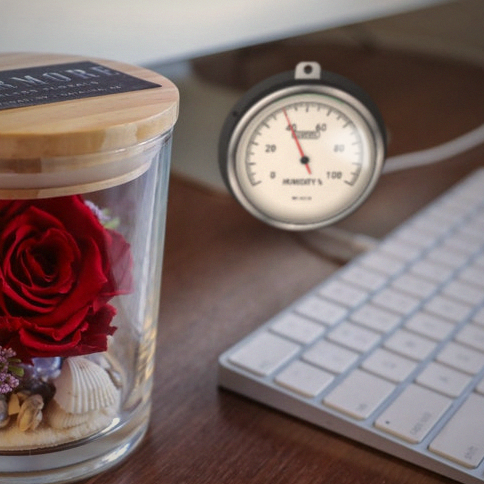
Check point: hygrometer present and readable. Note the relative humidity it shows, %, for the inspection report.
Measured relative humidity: 40 %
